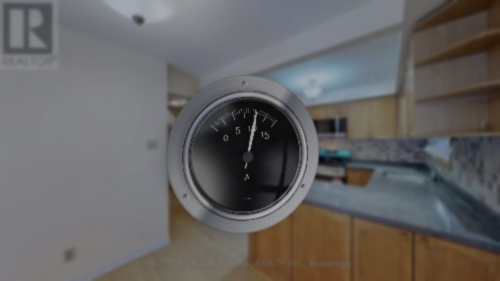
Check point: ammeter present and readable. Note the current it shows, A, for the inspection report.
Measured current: 10 A
